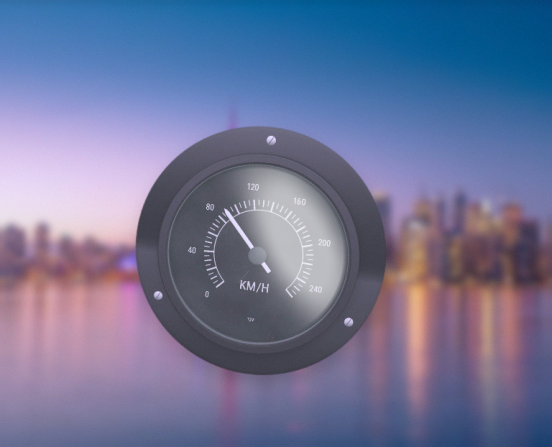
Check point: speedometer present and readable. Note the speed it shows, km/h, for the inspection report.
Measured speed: 90 km/h
